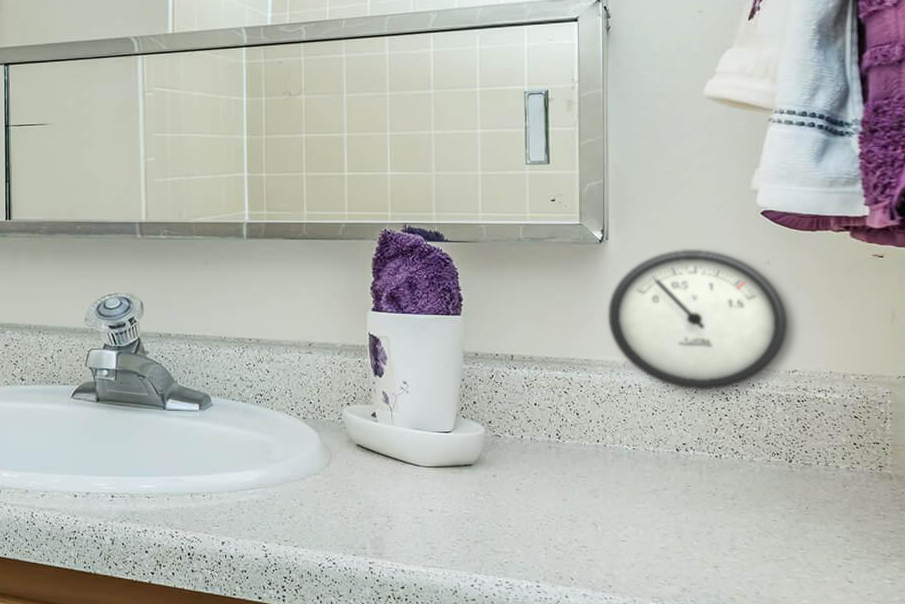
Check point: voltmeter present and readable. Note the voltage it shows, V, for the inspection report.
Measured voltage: 0.25 V
